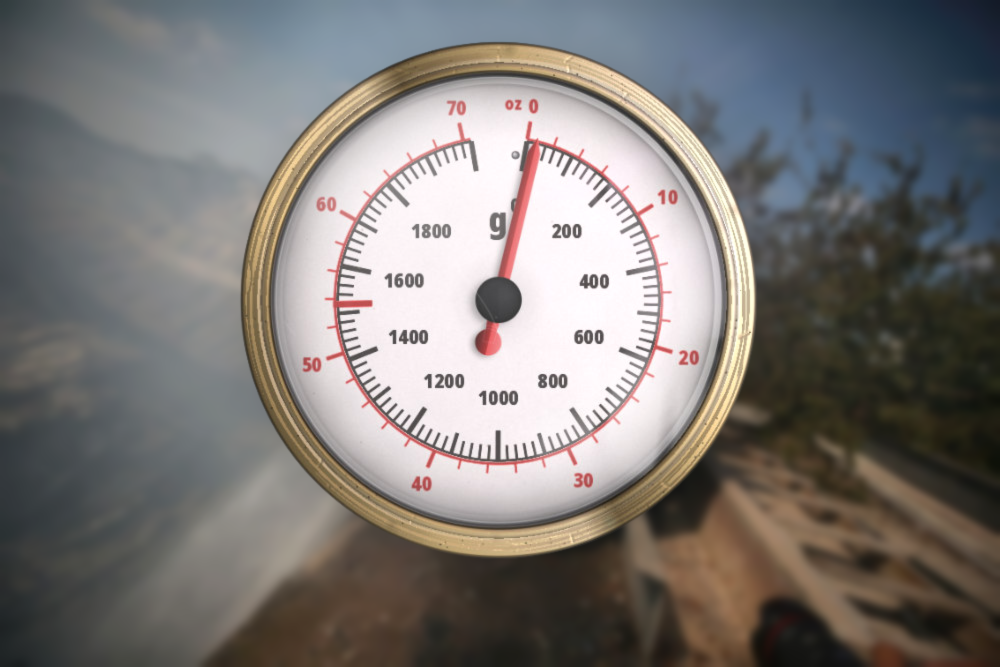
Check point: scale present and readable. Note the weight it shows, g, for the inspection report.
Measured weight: 20 g
